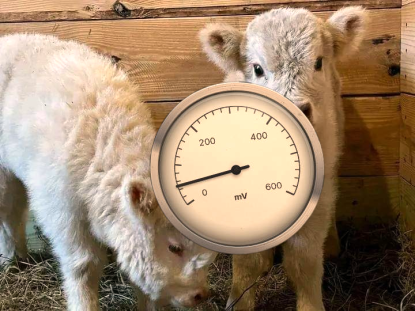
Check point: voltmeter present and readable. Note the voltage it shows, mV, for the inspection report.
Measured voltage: 50 mV
